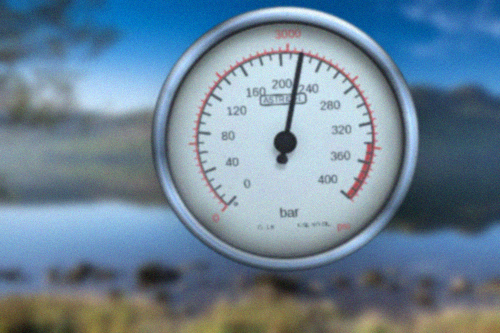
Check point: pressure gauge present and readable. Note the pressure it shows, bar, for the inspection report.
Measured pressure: 220 bar
